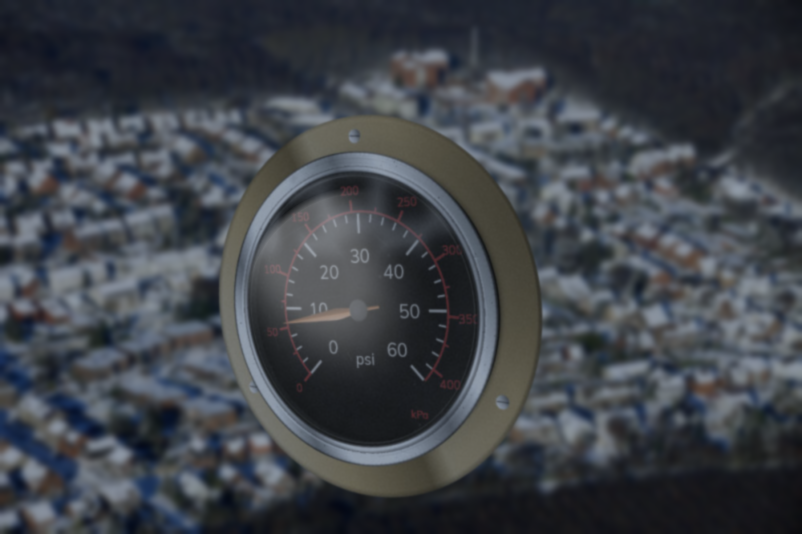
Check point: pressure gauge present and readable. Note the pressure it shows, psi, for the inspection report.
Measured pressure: 8 psi
